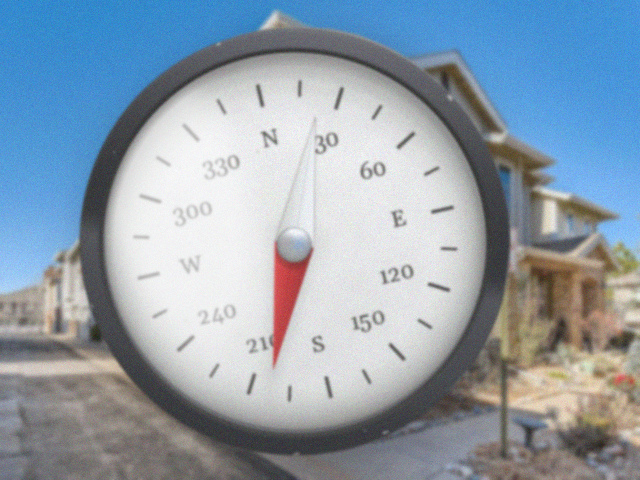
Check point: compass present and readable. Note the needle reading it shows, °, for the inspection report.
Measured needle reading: 202.5 °
